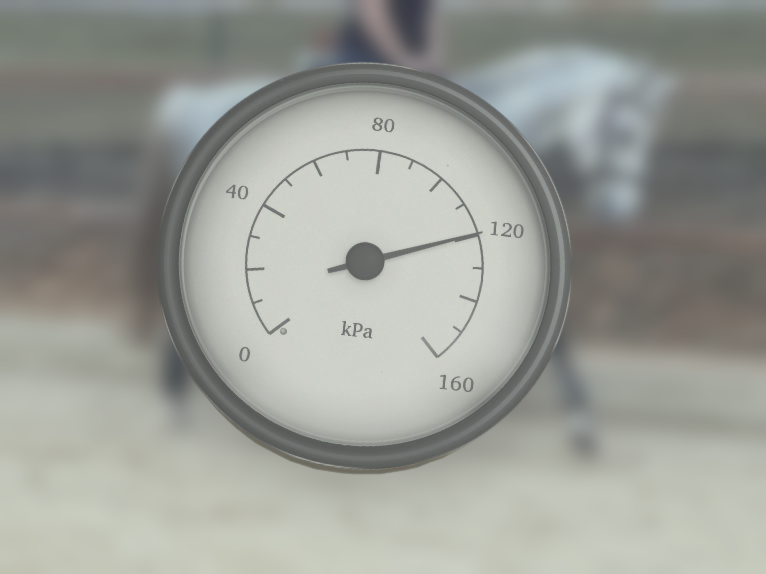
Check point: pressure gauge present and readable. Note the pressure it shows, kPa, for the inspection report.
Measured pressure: 120 kPa
